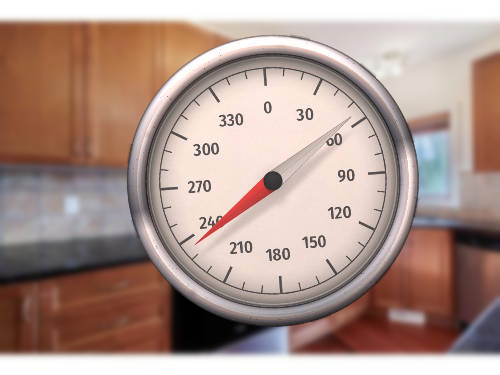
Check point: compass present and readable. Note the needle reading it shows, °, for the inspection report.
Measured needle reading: 235 °
